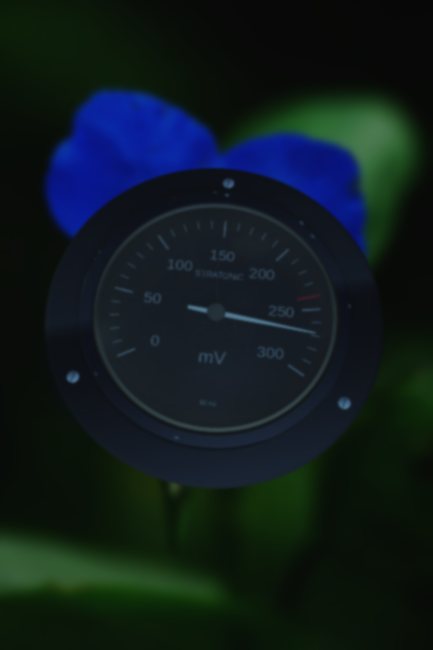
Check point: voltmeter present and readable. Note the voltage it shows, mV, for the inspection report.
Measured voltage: 270 mV
